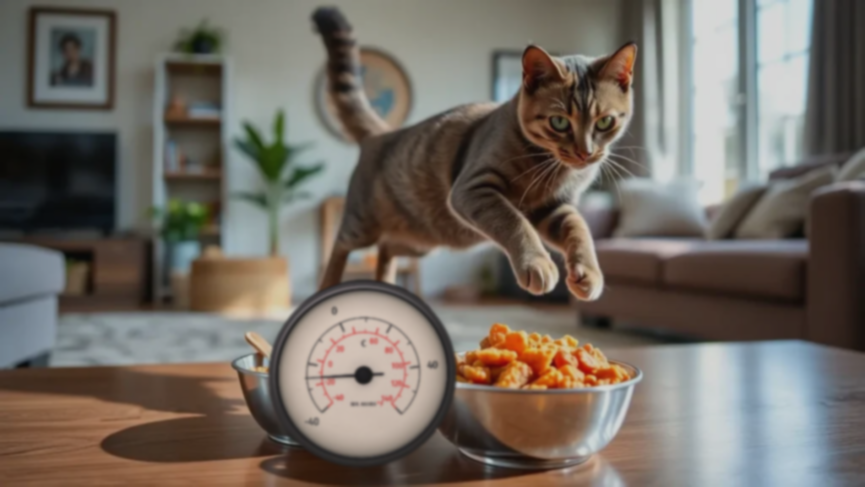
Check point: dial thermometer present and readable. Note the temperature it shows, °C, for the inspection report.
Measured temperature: -25 °C
